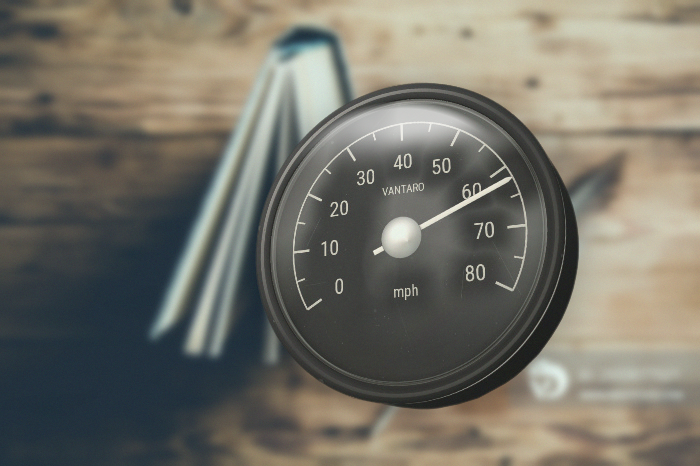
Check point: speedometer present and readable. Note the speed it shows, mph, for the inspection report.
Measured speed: 62.5 mph
